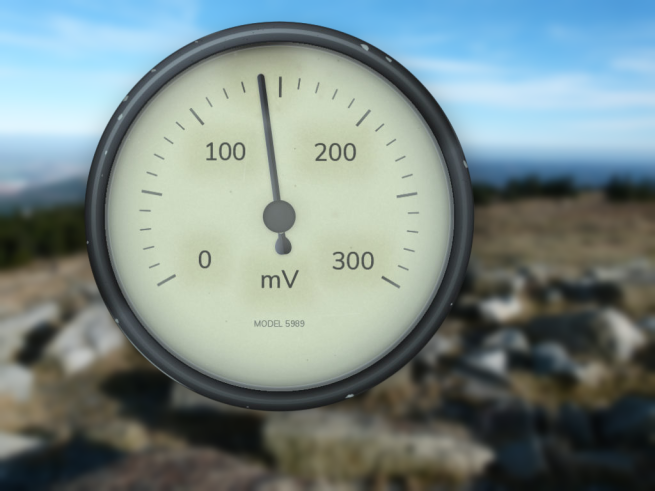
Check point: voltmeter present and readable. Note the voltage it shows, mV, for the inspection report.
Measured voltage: 140 mV
